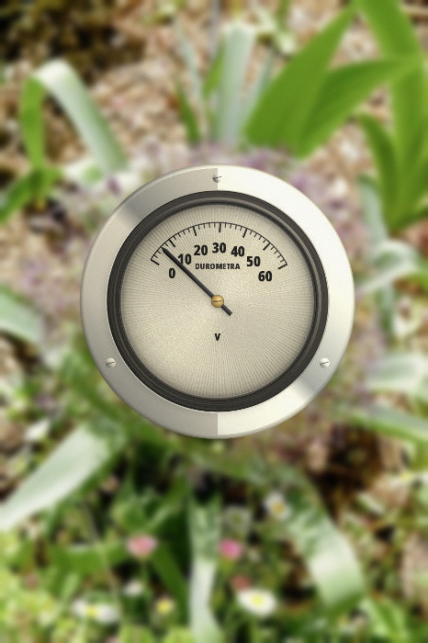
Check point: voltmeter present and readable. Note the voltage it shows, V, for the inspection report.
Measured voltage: 6 V
